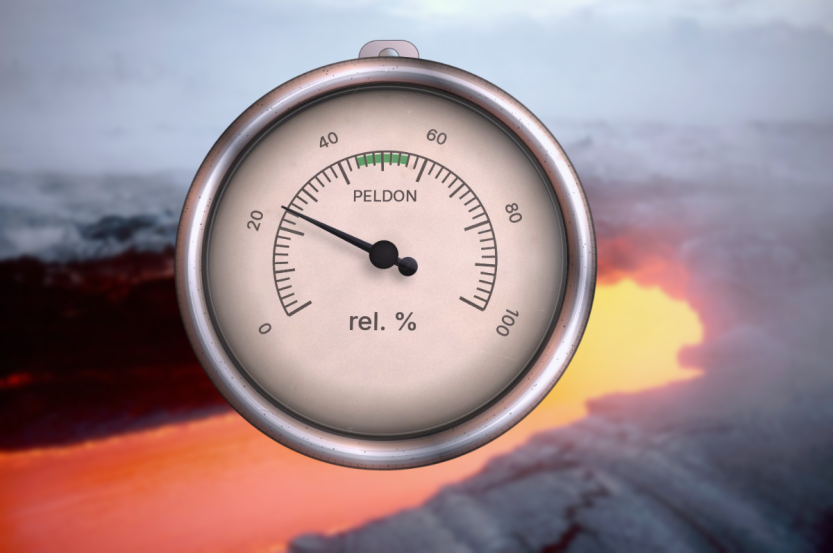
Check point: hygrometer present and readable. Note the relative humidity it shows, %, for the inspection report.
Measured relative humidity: 24 %
